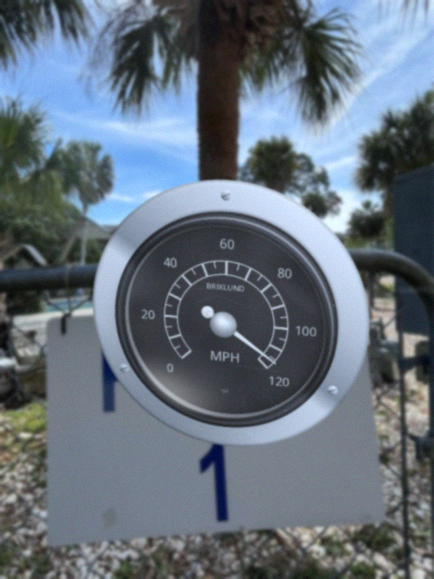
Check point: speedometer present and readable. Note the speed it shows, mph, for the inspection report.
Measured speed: 115 mph
